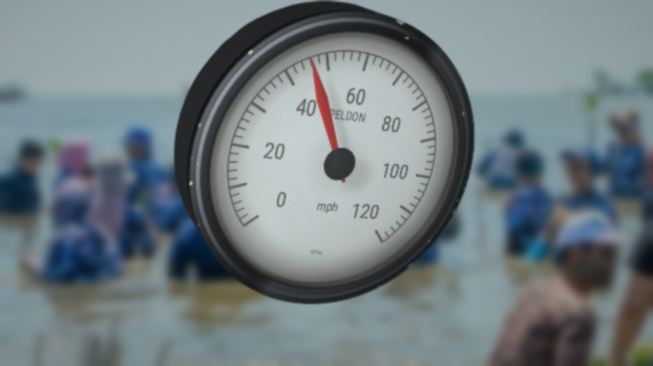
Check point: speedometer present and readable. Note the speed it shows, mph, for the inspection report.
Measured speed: 46 mph
